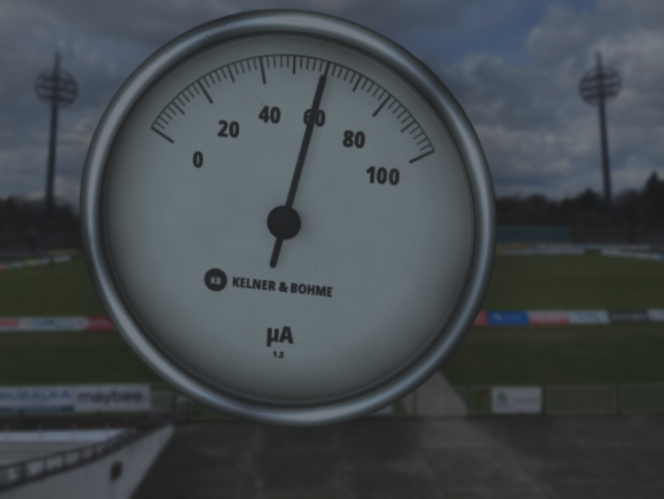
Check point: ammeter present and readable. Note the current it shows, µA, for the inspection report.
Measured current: 60 µA
